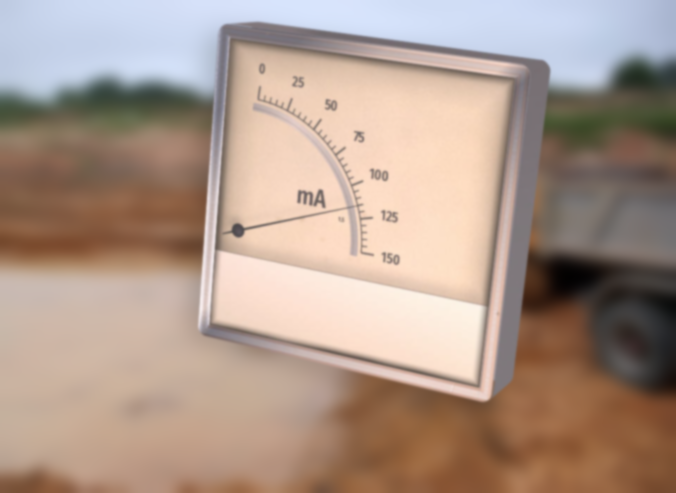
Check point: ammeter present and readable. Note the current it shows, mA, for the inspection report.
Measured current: 115 mA
